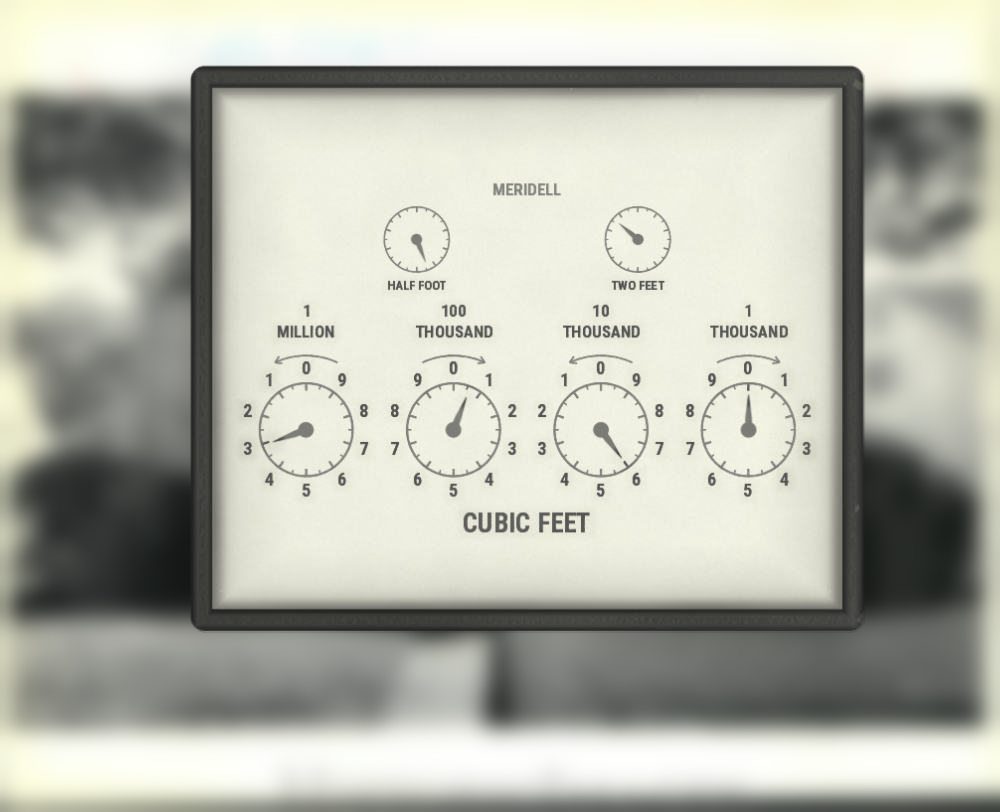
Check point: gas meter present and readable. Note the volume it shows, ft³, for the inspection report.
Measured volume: 306000 ft³
